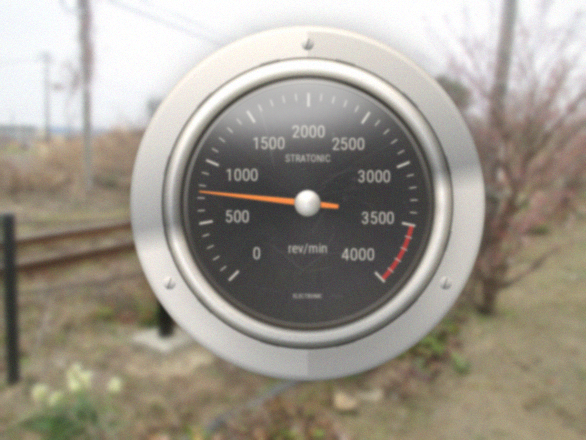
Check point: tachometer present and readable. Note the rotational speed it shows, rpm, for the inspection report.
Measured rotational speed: 750 rpm
